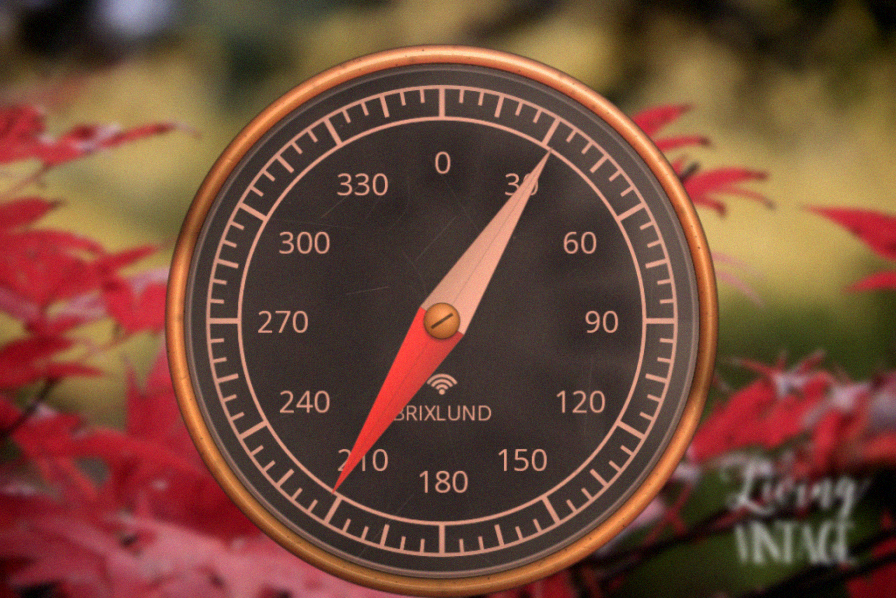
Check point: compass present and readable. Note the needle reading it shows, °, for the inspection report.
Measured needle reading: 212.5 °
